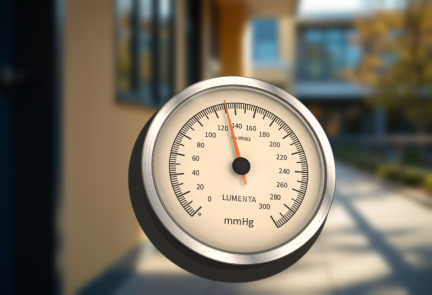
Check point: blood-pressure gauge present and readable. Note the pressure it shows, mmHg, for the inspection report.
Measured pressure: 130 mmHg
